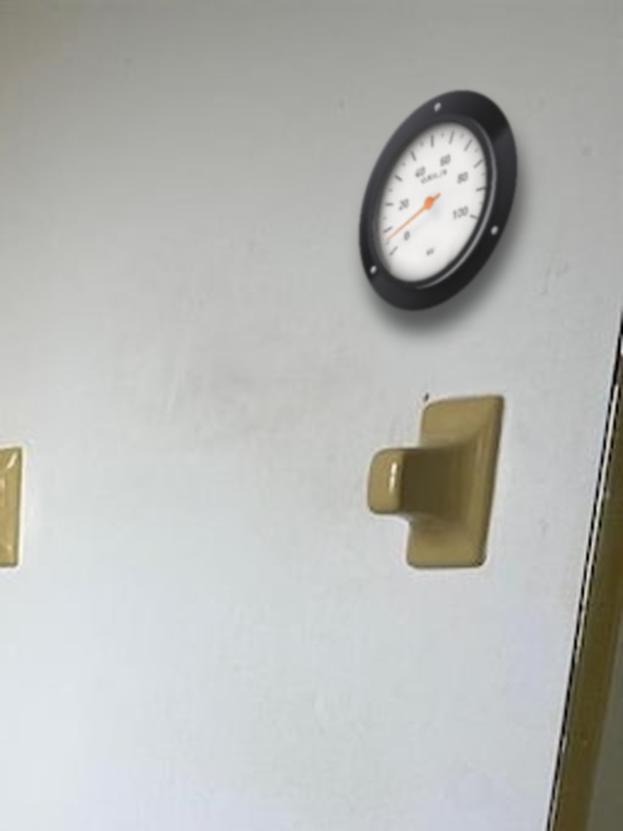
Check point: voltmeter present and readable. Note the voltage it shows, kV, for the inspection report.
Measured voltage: 5 kV
